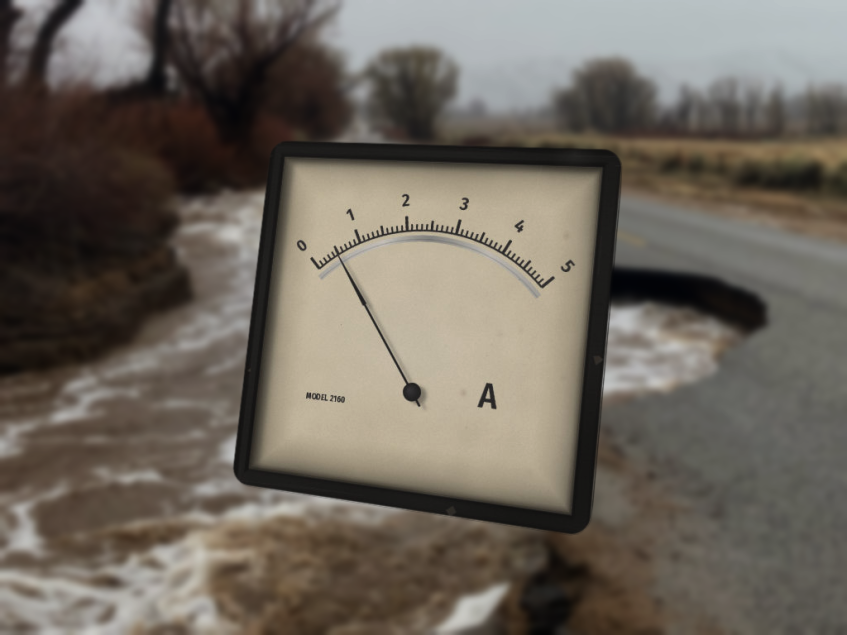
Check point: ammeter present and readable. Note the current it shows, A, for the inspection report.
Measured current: 0.5 A
